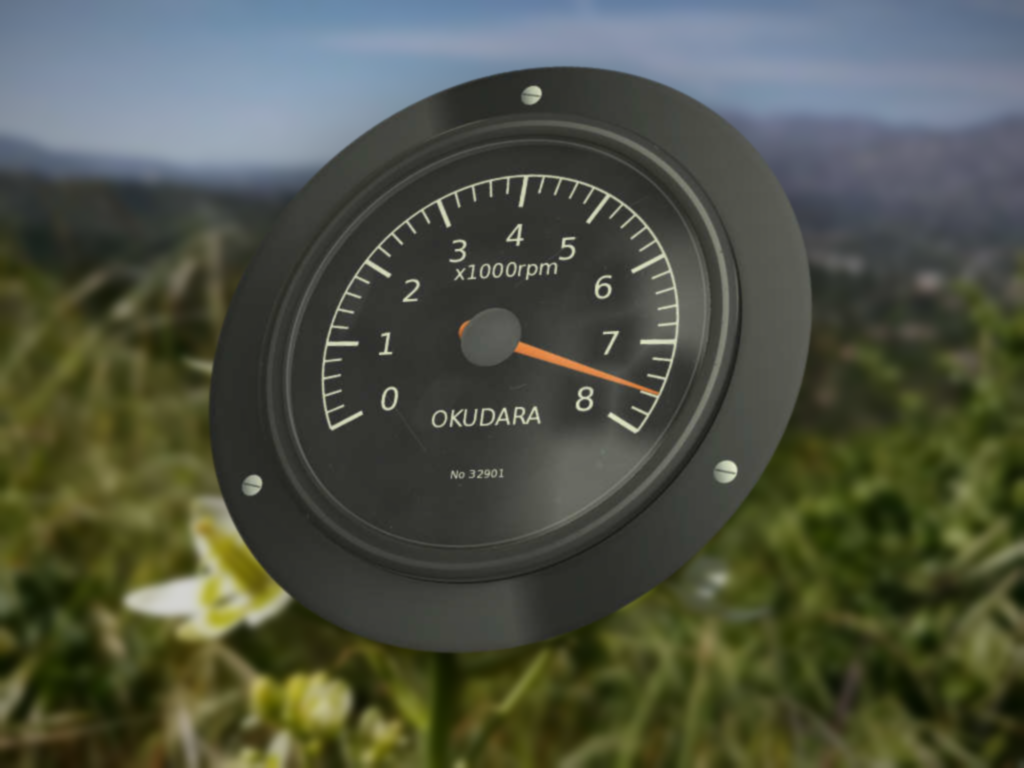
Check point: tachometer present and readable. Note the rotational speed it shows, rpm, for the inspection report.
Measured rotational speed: 7600 rpm
